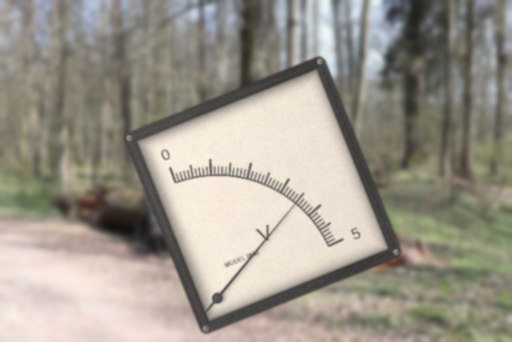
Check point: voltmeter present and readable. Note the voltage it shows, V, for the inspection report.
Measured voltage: 3.5 V
